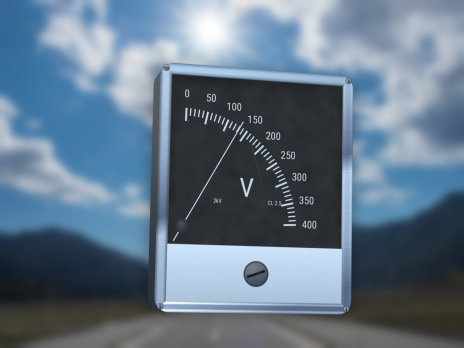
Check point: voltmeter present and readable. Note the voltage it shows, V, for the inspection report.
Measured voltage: 130 V
